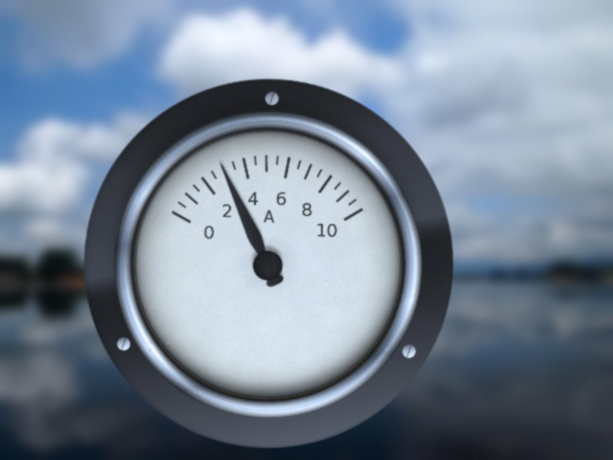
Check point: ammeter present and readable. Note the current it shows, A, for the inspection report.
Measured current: 3 A
